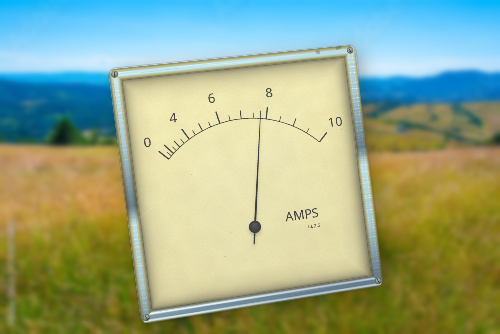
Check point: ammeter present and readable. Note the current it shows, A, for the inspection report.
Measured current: 7.75 A
